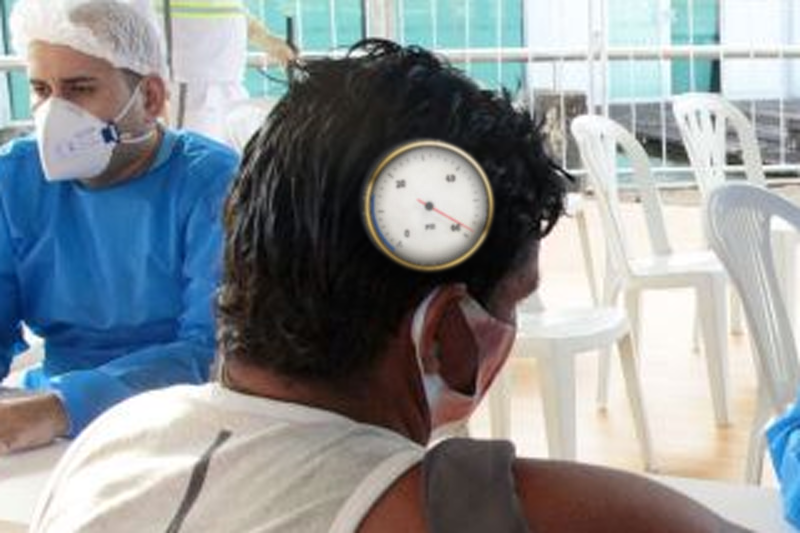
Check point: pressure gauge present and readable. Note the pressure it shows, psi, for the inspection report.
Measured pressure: 58 psi
